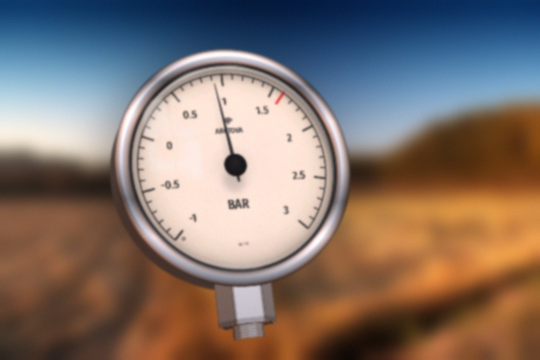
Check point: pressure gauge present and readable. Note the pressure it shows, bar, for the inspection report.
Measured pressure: 0.9 bar
